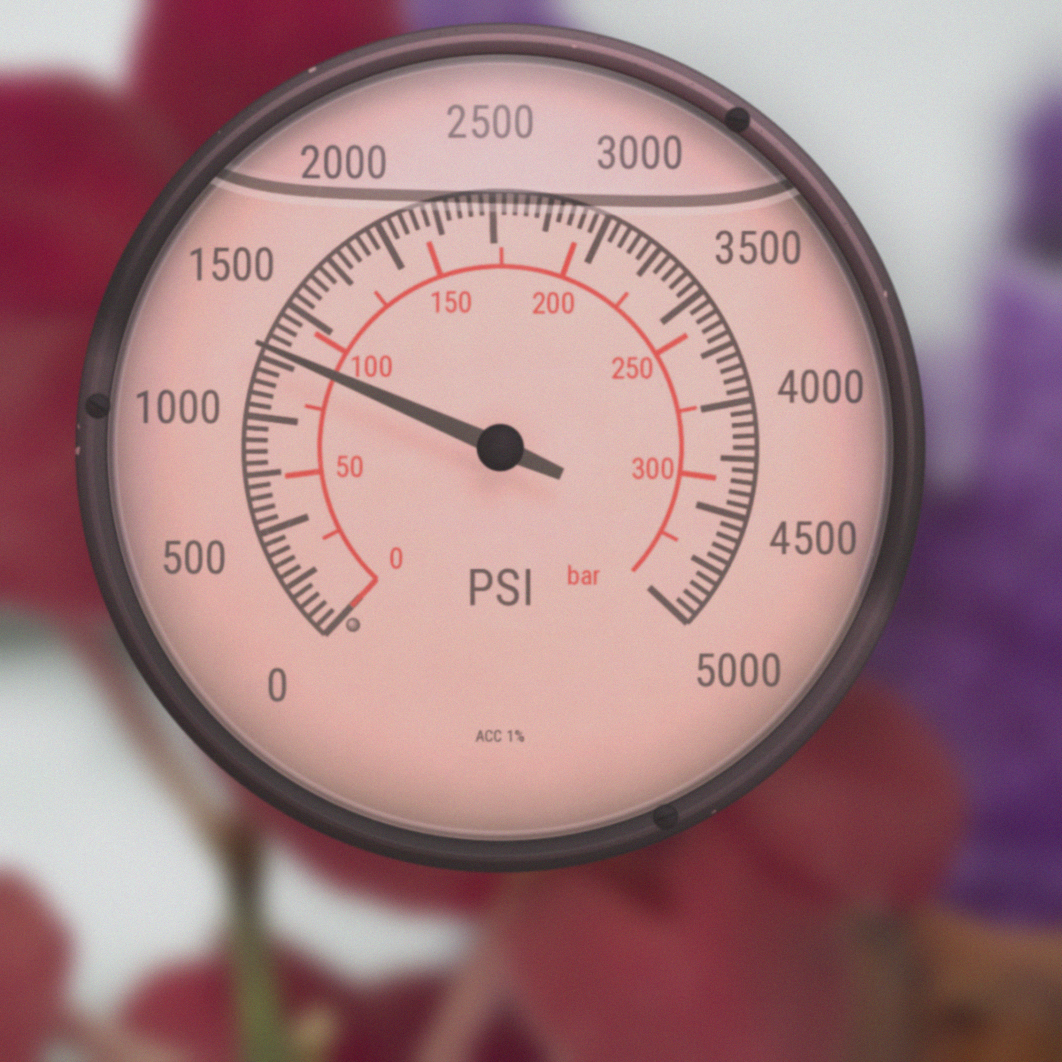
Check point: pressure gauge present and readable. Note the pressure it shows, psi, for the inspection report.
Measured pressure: 1300 psi
